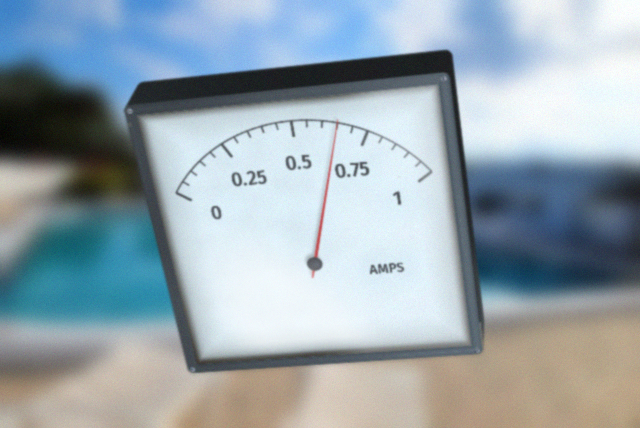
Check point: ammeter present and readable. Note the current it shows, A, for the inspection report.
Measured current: 0.65 A
